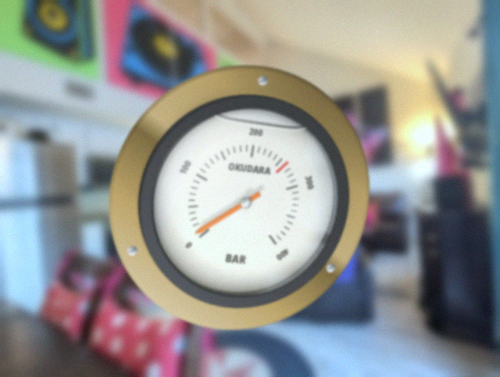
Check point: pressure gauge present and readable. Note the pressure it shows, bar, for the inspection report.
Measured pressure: 10 bar
